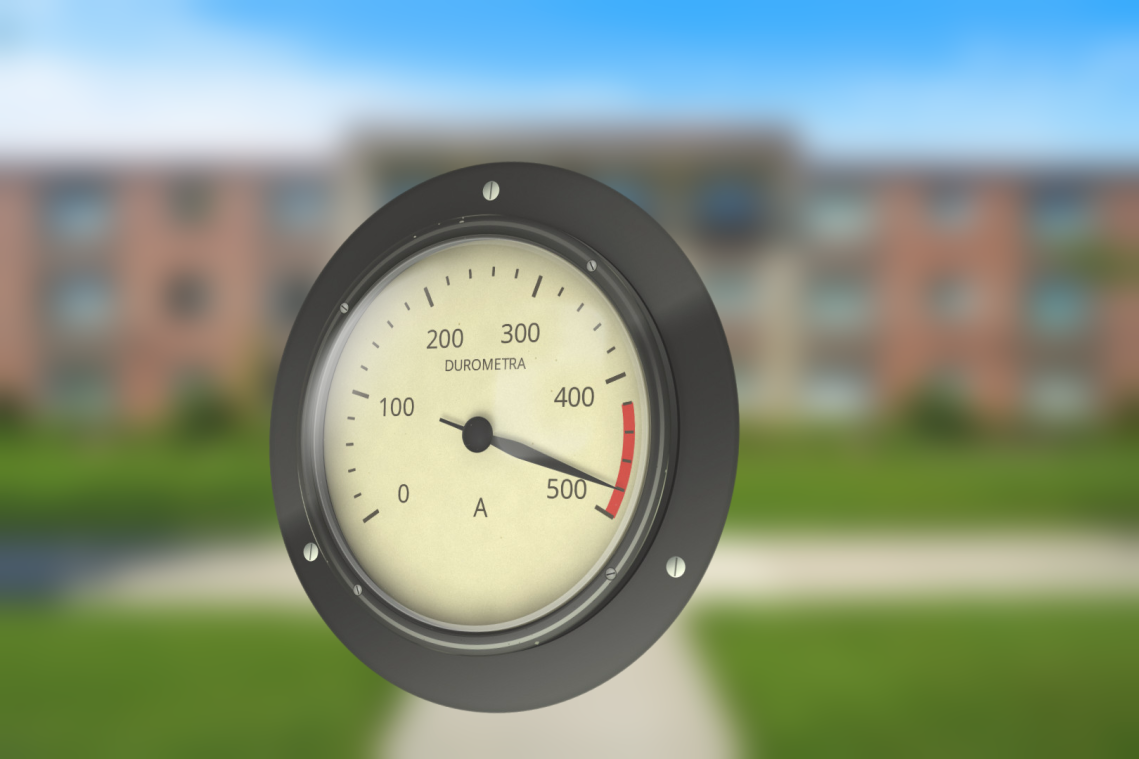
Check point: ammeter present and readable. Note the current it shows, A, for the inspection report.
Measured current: 480 A
